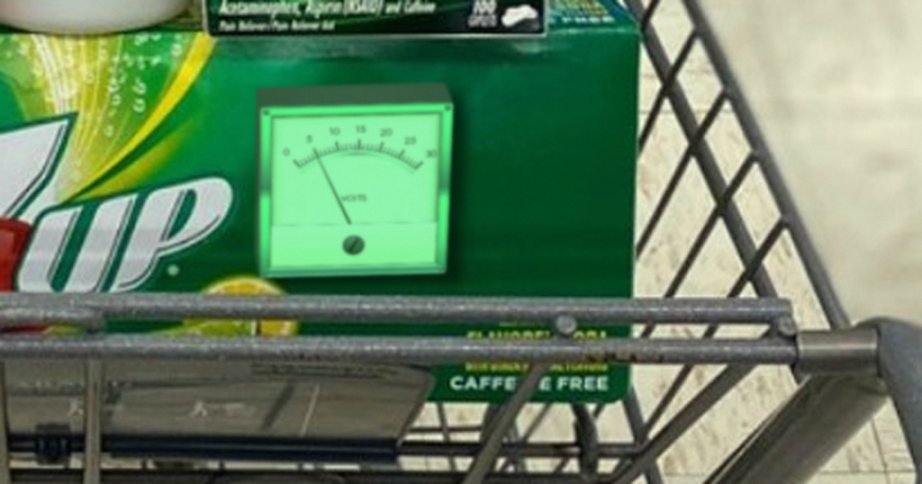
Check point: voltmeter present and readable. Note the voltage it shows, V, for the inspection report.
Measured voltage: 5 V
